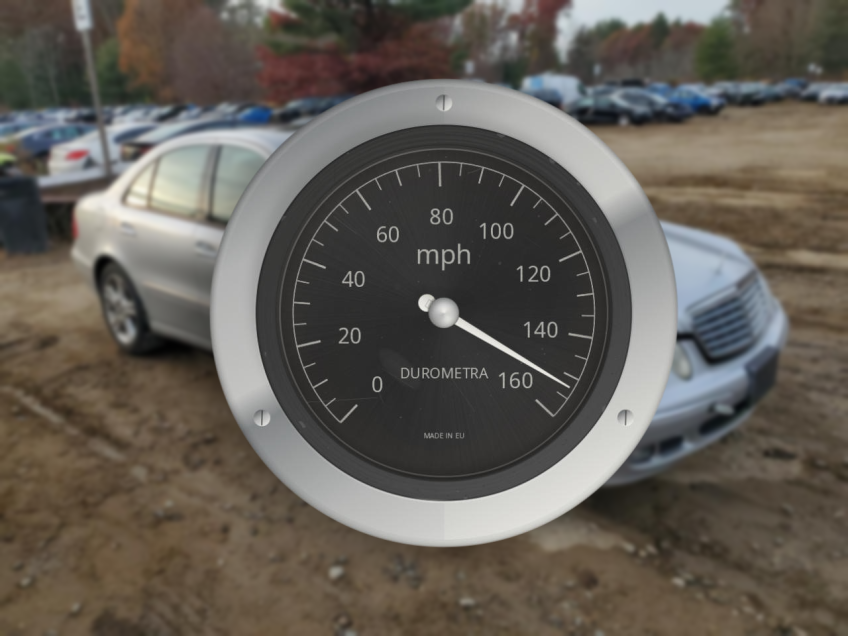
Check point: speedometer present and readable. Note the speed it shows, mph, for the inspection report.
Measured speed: 152.5 mph
